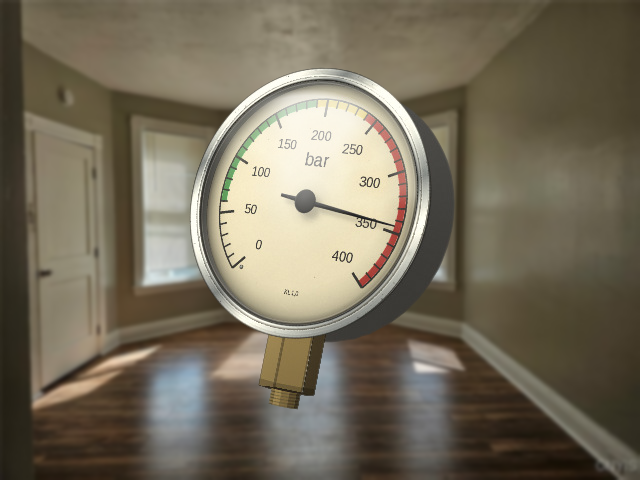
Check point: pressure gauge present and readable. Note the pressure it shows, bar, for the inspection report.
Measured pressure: 345 bar
